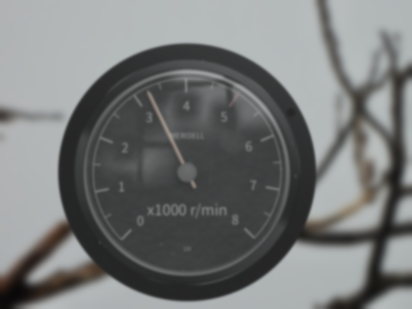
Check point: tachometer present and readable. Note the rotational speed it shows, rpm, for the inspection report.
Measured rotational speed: 3250 rpm
